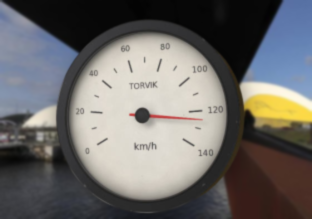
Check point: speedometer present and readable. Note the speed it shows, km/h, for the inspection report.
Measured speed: 125 km/h
